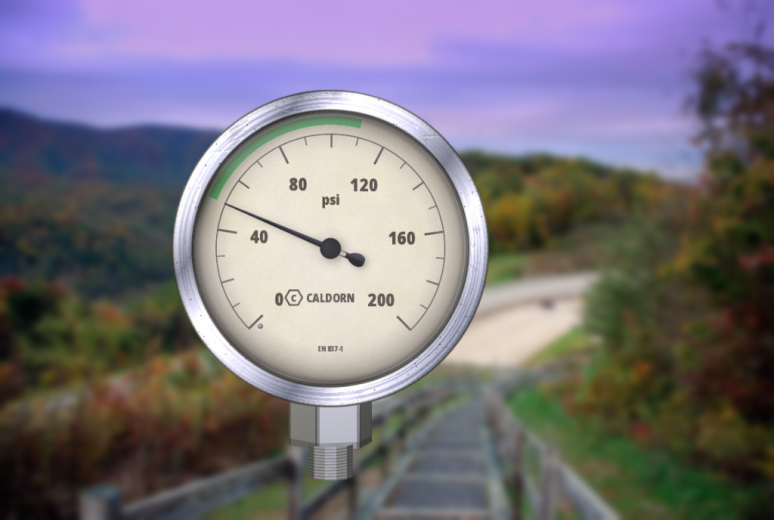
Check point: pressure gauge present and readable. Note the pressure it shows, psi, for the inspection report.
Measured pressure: 50 psi
